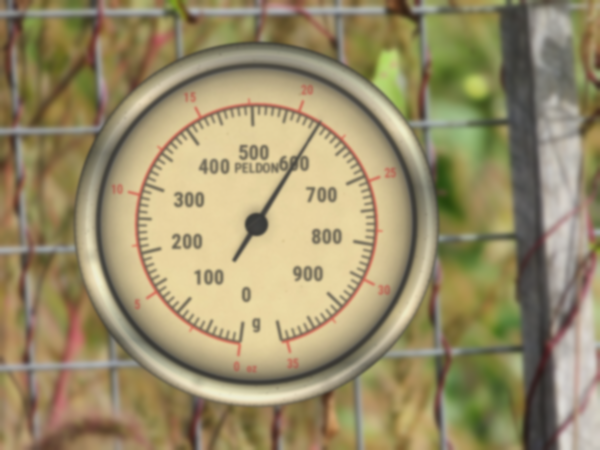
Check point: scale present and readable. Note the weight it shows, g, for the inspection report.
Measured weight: 600 g
